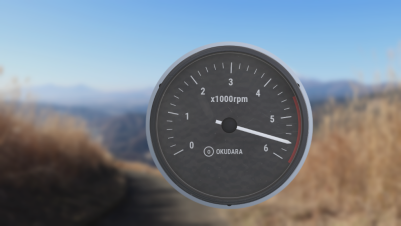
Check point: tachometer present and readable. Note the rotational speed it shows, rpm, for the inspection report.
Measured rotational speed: 5600 rpm
